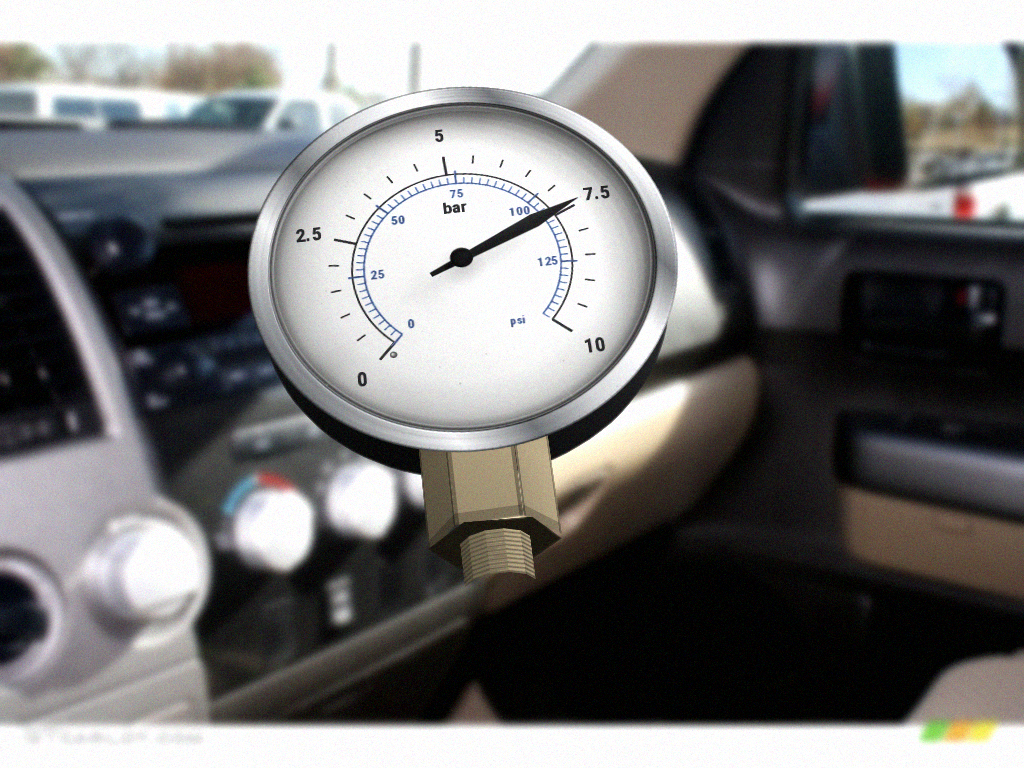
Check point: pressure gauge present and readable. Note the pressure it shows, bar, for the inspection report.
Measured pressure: 7.5 bar
